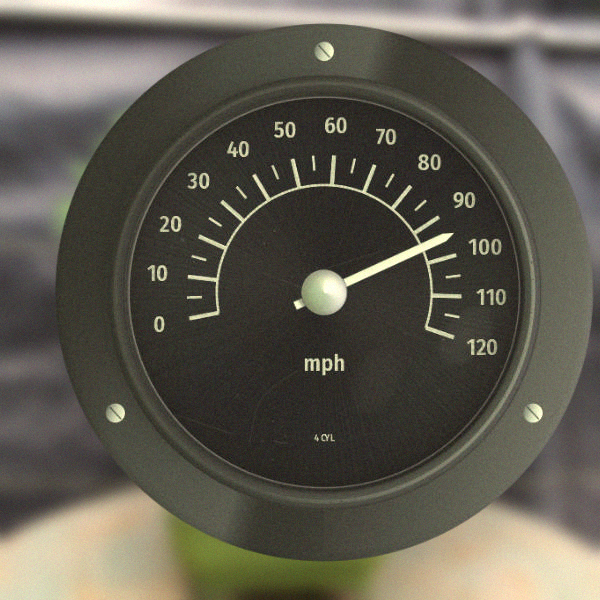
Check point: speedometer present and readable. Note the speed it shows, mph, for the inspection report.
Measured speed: 95 mph
